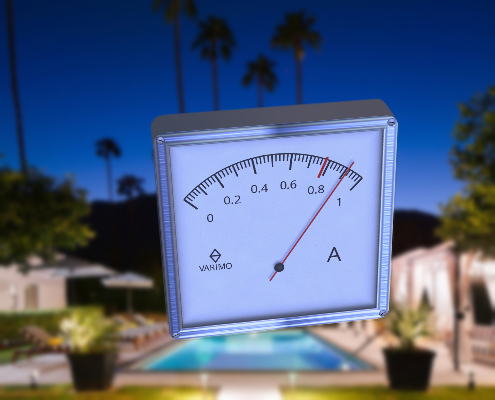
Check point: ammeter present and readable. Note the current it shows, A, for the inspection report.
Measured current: 0.9 A
